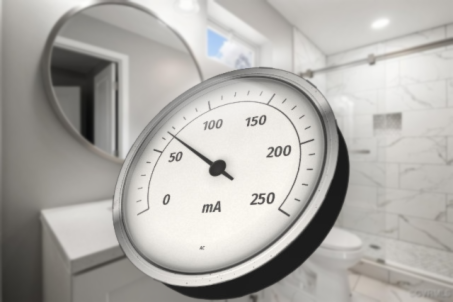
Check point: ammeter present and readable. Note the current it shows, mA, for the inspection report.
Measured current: 65 mA
